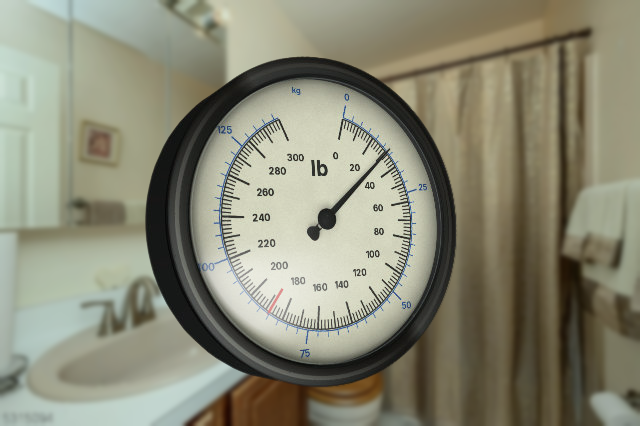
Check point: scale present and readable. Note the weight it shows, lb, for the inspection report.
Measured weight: 30 lb
